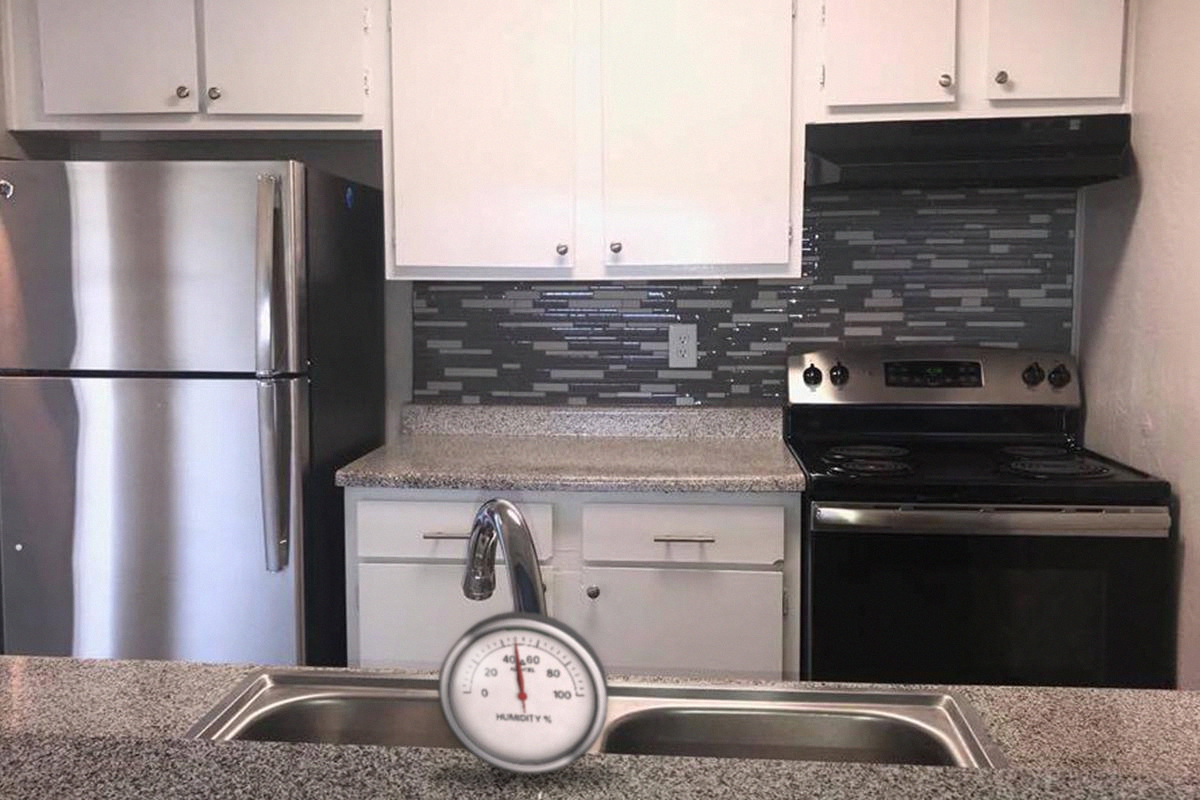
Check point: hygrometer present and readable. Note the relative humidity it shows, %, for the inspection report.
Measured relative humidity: 48 %
